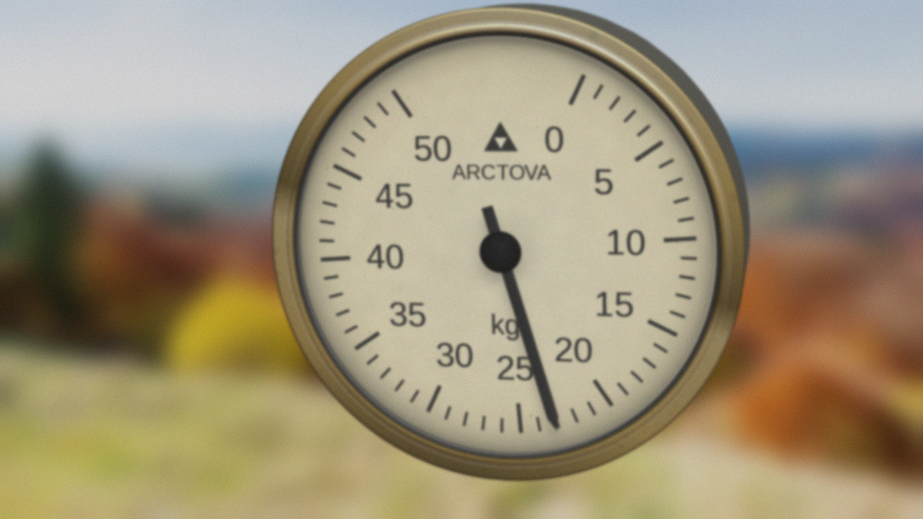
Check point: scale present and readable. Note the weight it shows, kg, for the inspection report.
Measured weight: 23 kg
